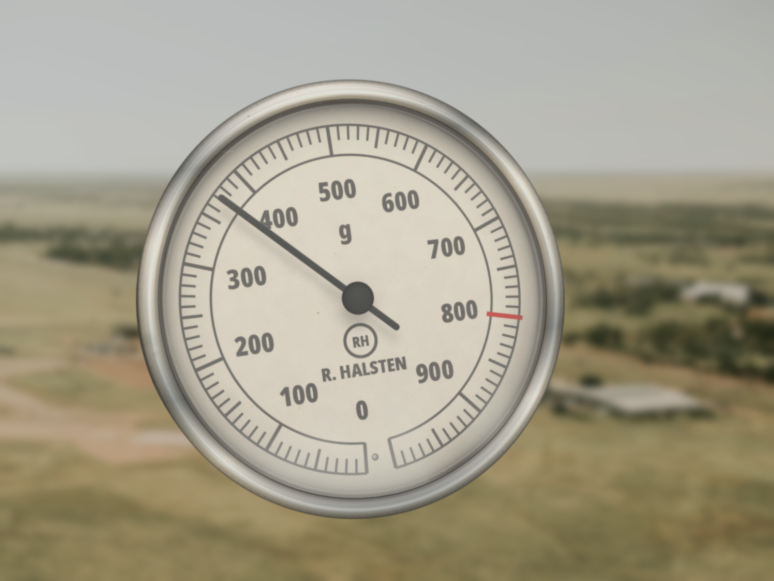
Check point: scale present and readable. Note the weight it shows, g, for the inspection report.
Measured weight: 370 g
